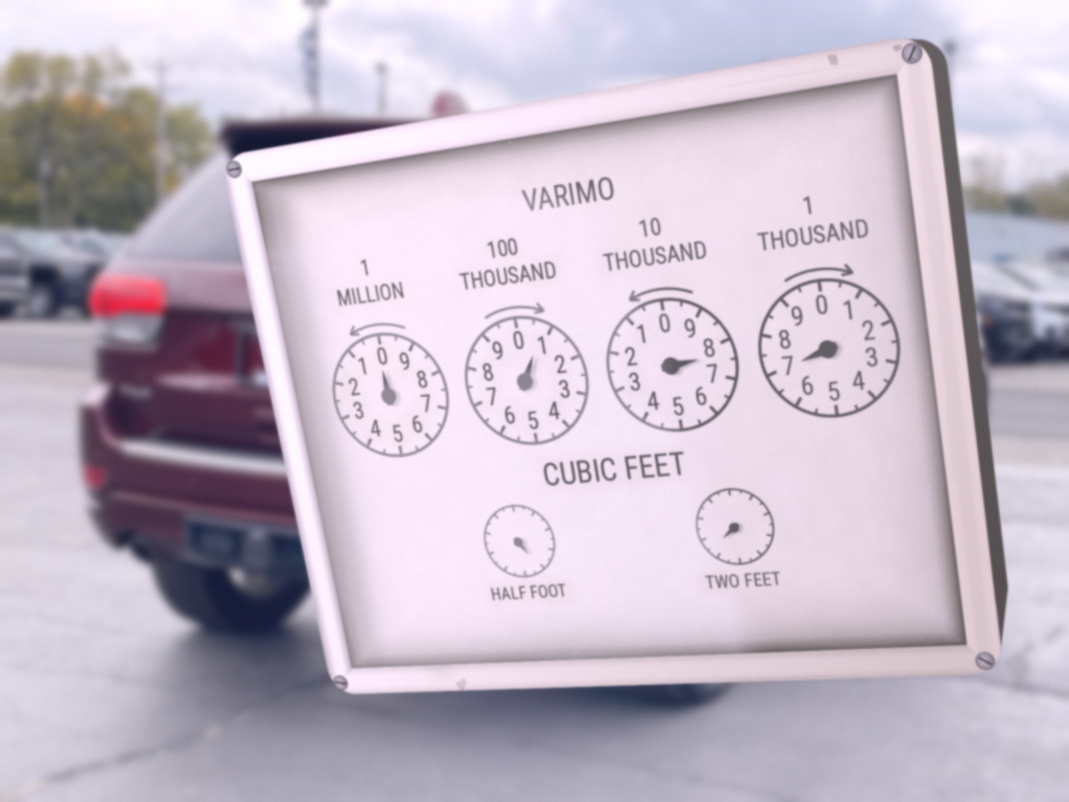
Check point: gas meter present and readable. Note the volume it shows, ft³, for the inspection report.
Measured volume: 7700 ft³
